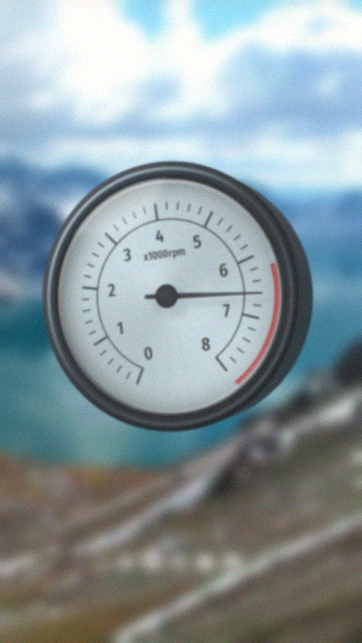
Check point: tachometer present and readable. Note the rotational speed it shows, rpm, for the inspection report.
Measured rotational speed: 6600 rpm
